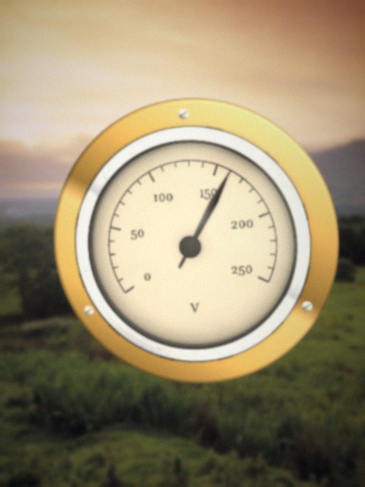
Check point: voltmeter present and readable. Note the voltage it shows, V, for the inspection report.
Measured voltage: 160 V
